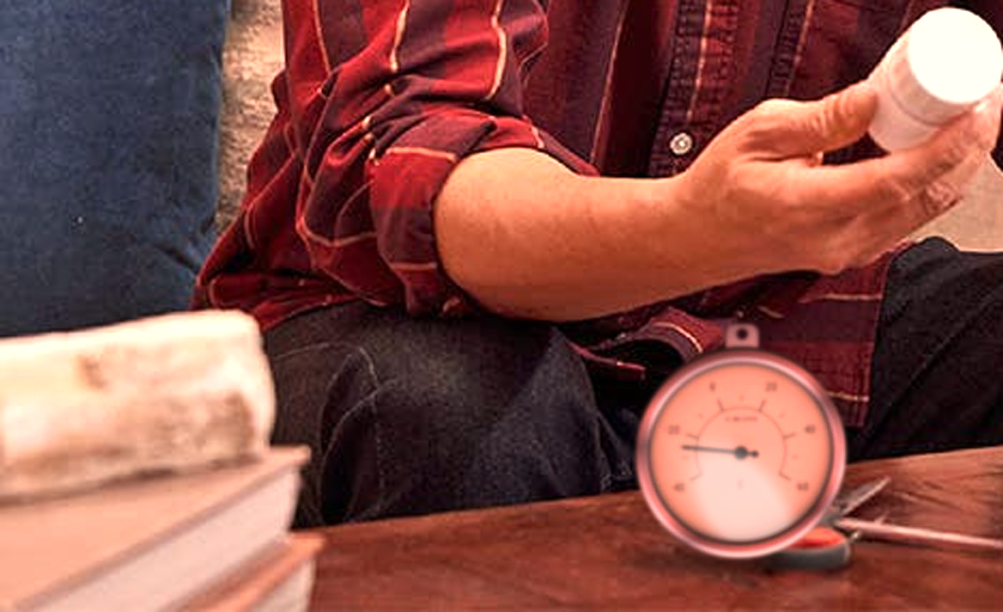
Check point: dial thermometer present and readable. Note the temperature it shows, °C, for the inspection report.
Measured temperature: -25 °C
